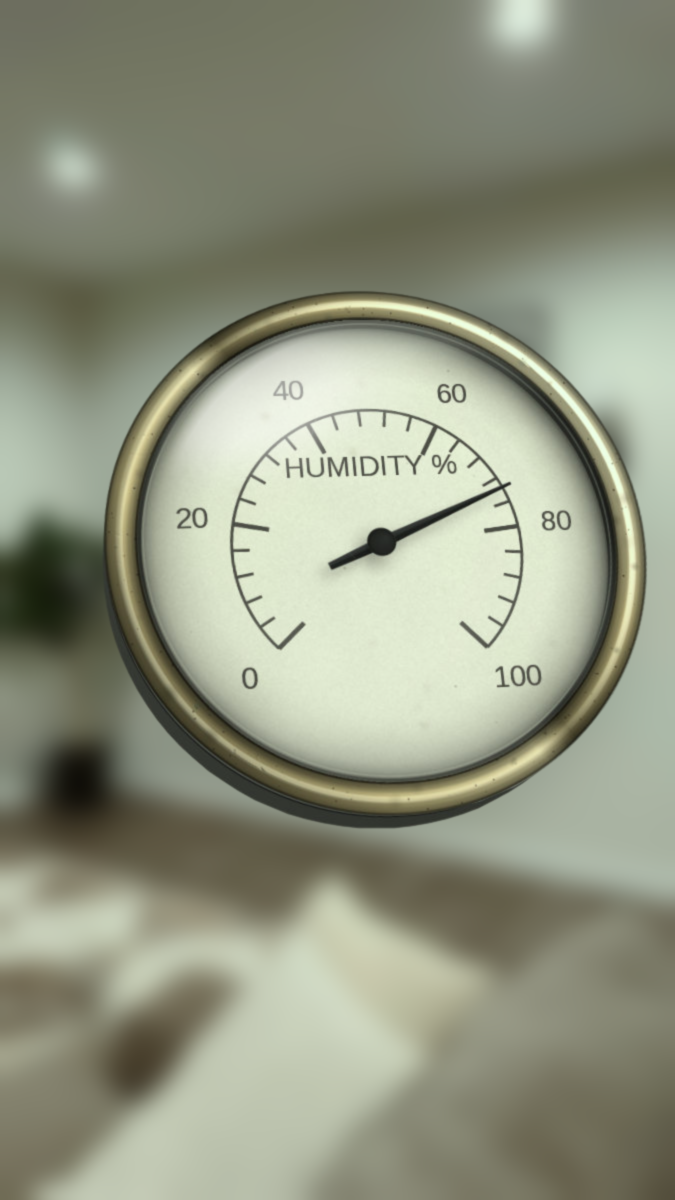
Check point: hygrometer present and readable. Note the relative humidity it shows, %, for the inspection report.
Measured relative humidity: 74 %
